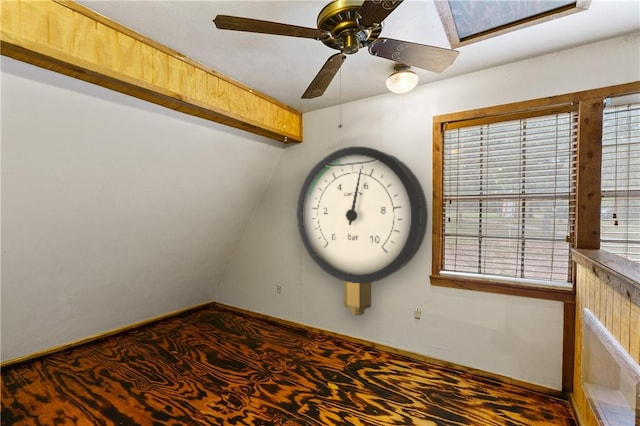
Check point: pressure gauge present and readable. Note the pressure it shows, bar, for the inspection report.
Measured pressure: 5.5 bar
